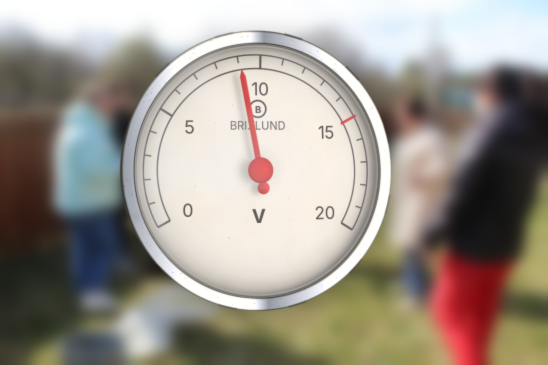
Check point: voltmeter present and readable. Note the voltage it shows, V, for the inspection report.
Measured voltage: 9 V
